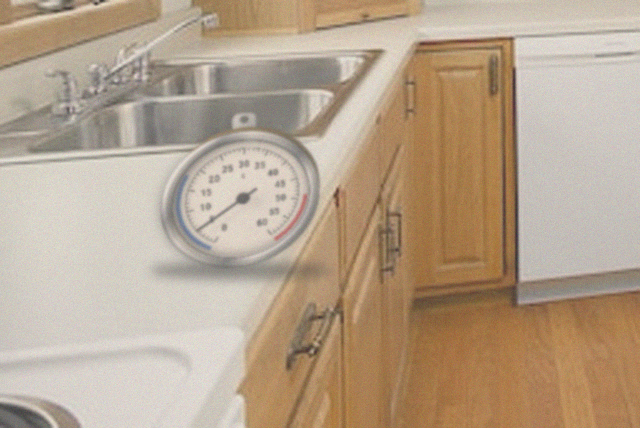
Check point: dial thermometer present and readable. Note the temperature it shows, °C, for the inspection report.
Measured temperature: 5 °C
